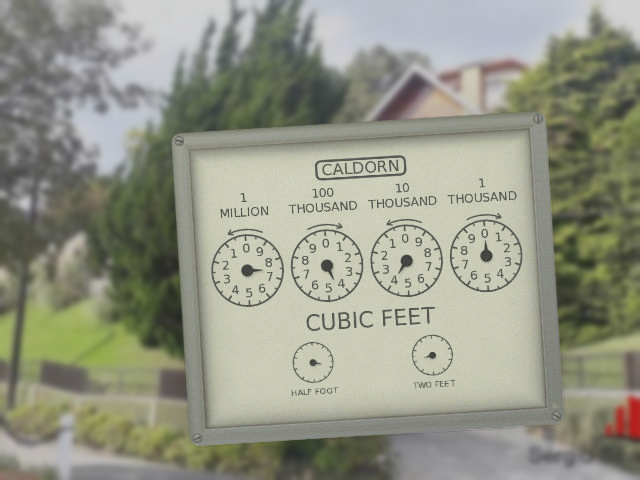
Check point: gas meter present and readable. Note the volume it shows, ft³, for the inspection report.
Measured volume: 744000 ft³
